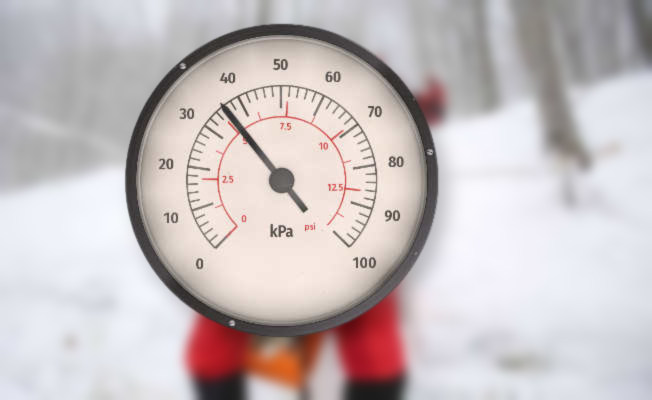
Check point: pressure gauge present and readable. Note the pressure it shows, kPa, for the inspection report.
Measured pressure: 36 kPa
